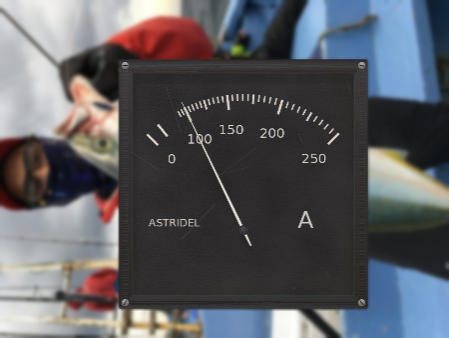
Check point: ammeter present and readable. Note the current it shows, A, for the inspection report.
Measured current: 100 A
